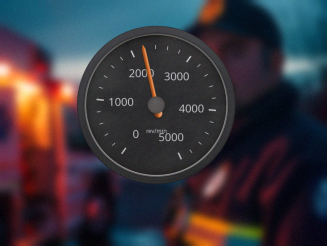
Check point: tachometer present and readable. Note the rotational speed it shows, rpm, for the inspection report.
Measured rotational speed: 2200 rpm
